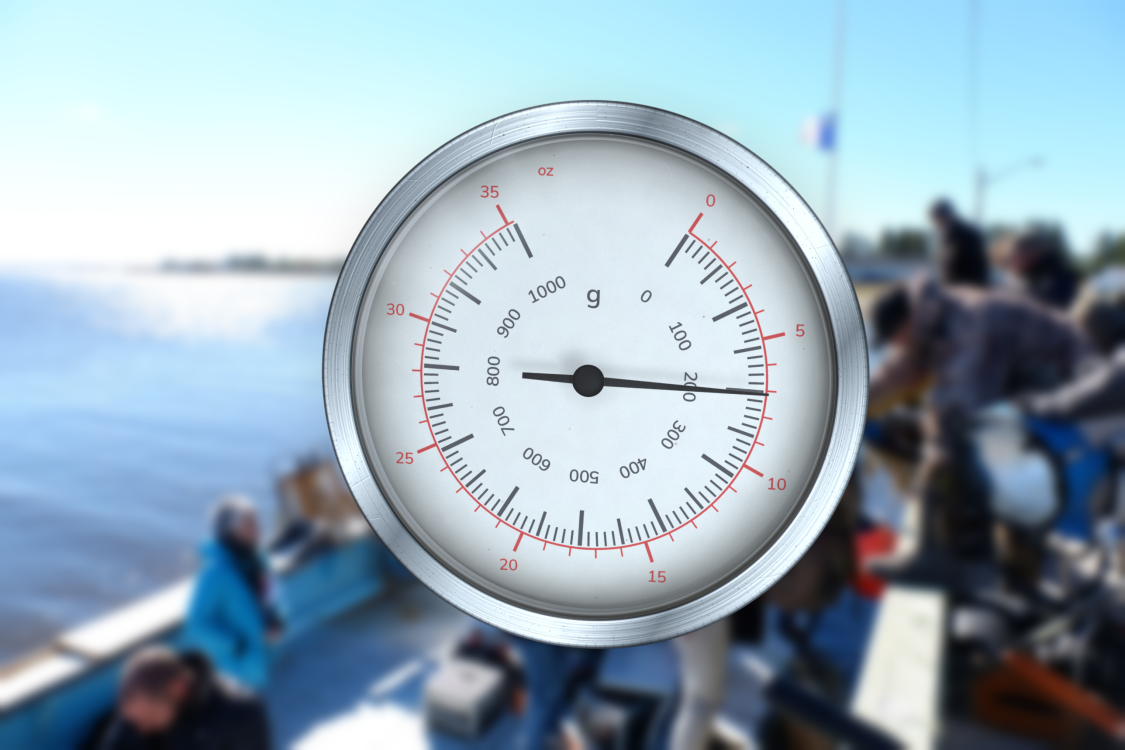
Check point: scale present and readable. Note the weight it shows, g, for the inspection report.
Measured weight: 200 g
